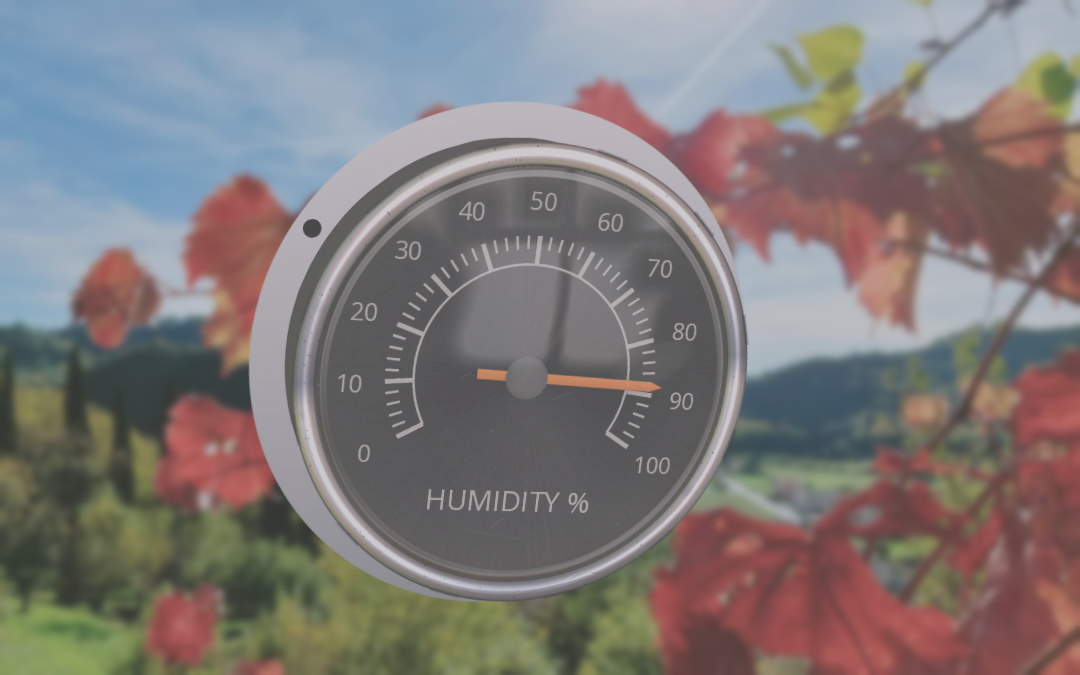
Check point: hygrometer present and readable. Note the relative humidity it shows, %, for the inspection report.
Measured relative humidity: 88 %
